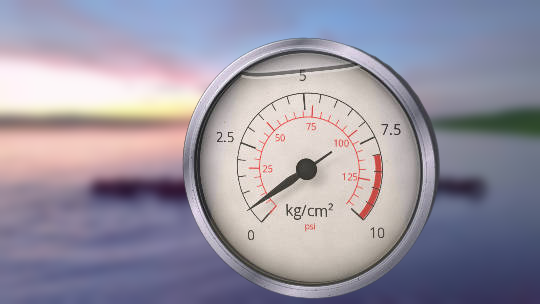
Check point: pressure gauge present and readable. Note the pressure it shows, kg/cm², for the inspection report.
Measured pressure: 0.5 kg/cm²
